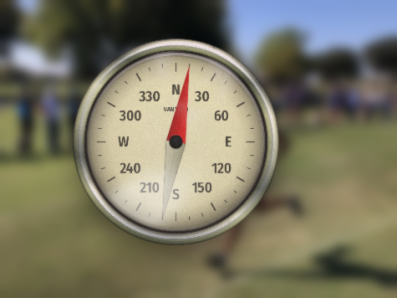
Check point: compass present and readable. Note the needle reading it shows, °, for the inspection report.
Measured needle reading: 10 °
